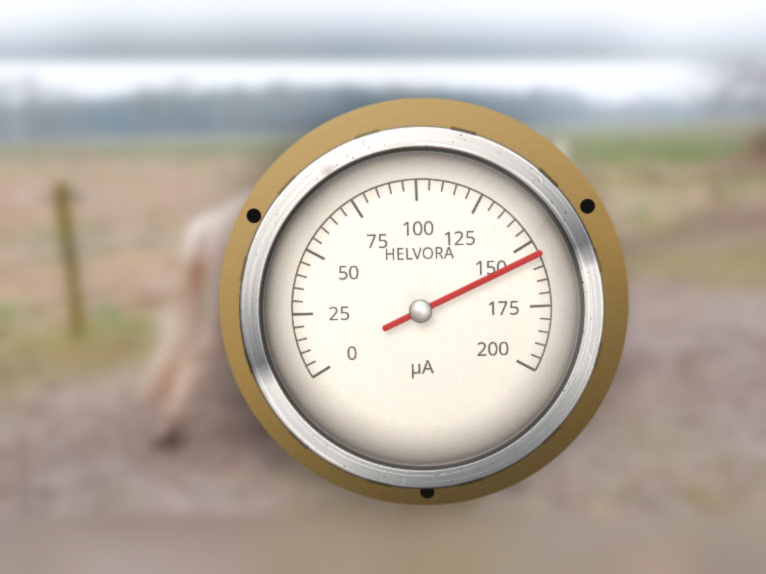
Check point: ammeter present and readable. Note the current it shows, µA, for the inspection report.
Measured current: 155 µA
